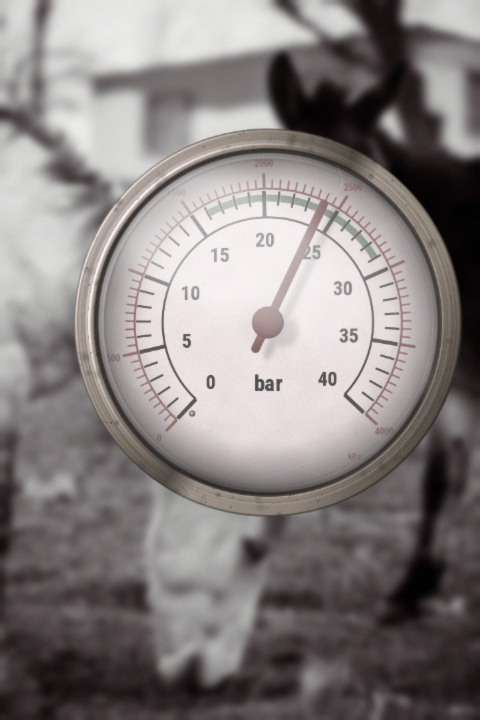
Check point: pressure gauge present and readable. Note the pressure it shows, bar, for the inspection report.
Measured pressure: 24 bar
